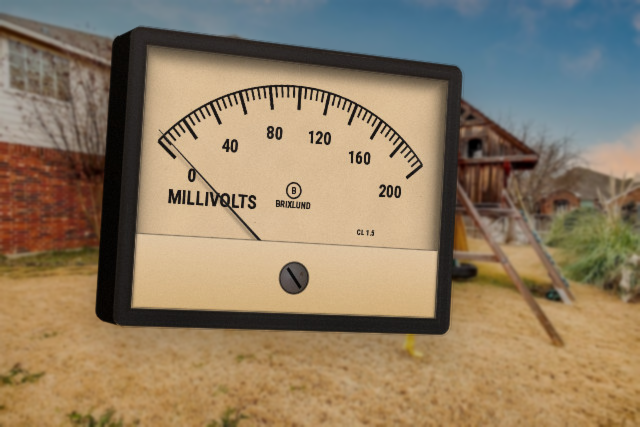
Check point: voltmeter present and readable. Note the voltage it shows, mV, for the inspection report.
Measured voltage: 4 mV
